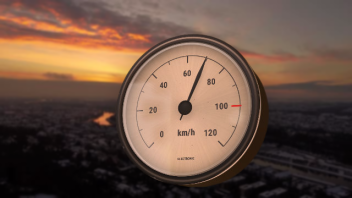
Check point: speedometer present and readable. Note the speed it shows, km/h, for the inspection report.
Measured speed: 70 km/h
